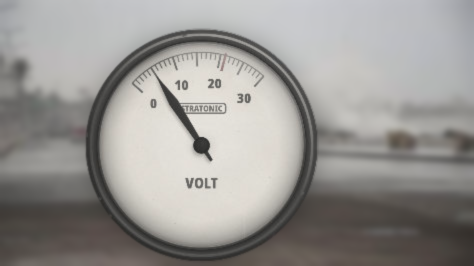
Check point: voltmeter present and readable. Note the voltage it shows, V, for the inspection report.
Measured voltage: 5 V
